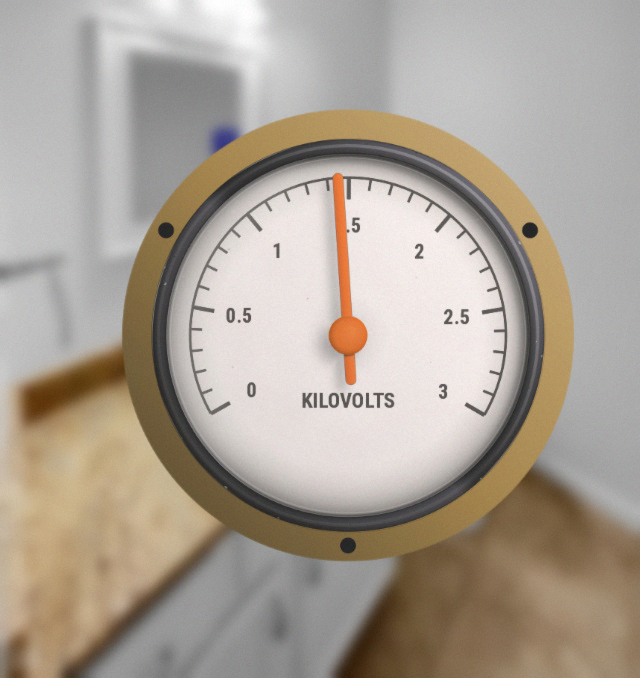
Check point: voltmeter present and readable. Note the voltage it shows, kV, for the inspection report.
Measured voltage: 1.45 kV
